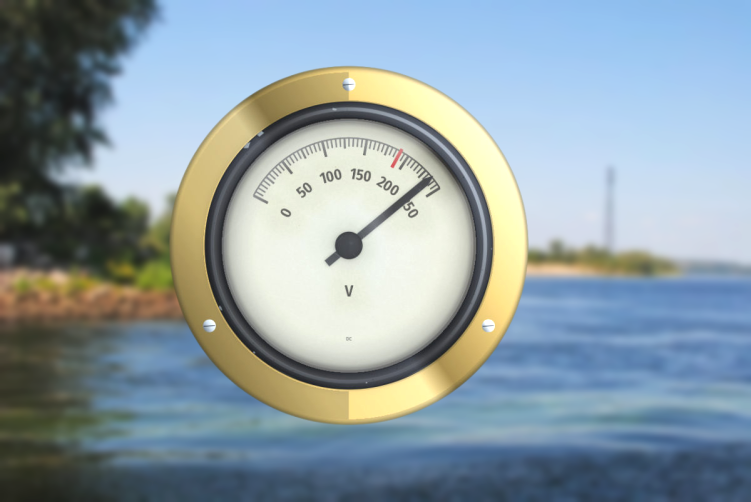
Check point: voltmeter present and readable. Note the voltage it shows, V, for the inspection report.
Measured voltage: 235 V
